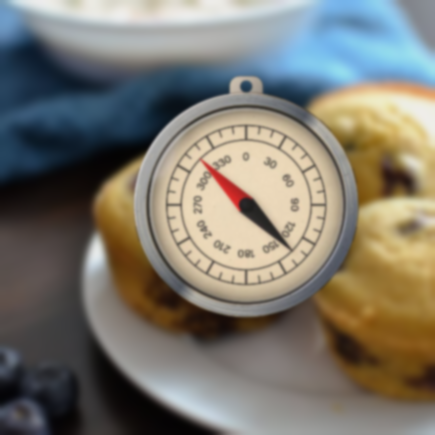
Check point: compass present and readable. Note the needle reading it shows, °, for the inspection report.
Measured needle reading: 315 °
